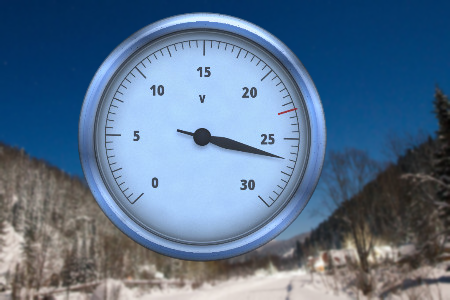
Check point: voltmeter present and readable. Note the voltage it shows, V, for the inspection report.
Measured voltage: 26.5 V
